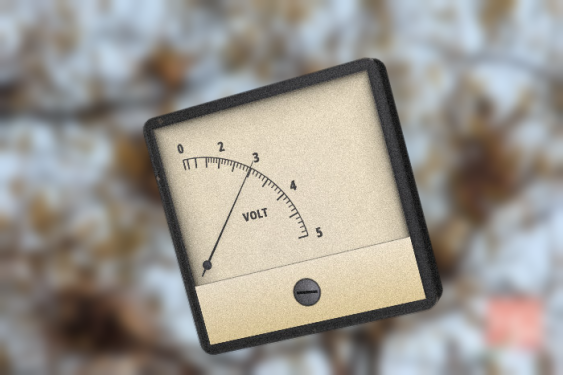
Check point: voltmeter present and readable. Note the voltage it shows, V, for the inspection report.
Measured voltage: 3 V
